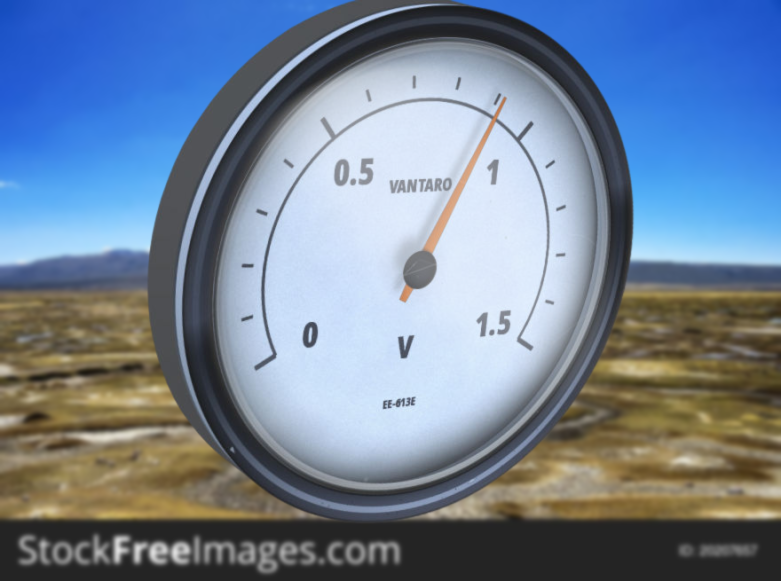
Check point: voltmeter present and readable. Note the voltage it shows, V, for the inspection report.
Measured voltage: 0.9 V
